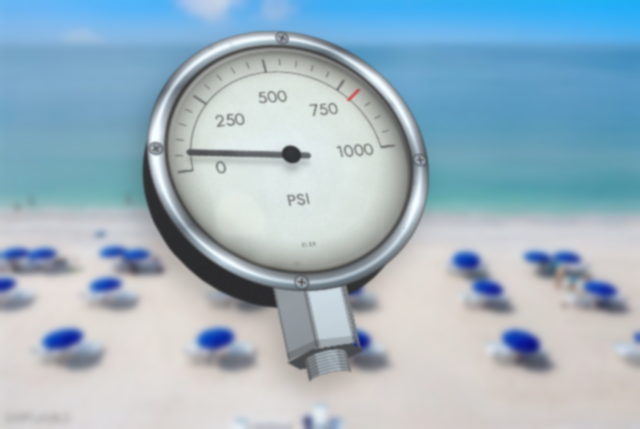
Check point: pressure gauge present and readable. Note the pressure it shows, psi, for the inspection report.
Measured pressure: 50 psi
